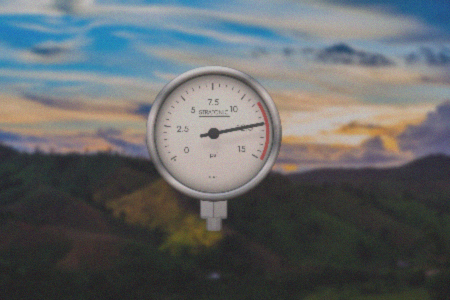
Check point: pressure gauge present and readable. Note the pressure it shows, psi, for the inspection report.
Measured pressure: 12.5 psi
